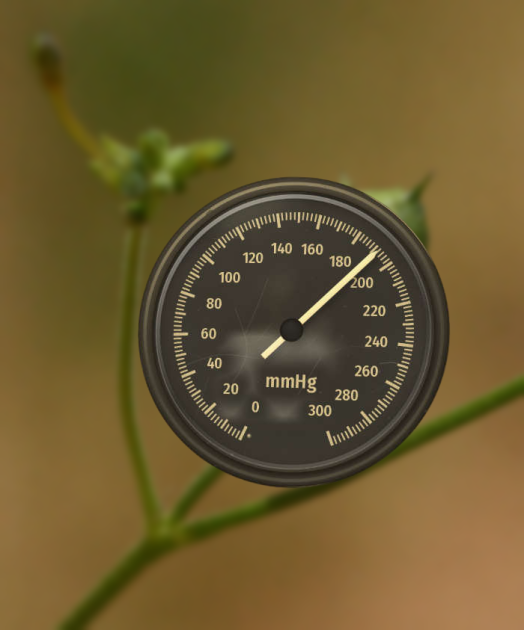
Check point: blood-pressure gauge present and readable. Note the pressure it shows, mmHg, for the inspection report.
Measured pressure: 192 mmHg
